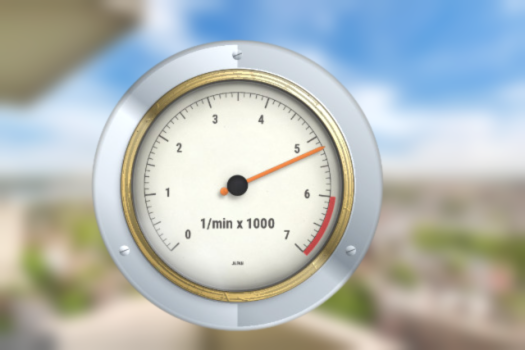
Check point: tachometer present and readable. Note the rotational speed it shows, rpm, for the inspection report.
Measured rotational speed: 5200 rpm
